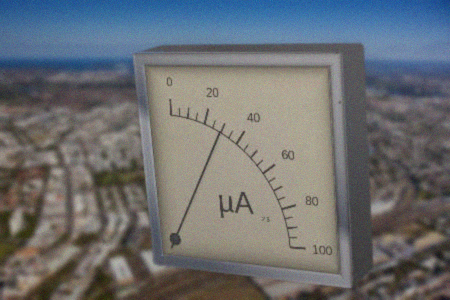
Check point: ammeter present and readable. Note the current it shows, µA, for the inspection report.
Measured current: 30 µA
